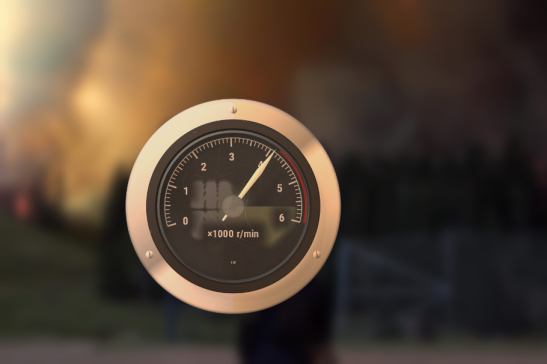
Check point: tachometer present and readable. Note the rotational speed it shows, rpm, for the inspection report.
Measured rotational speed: 4100 rpm
